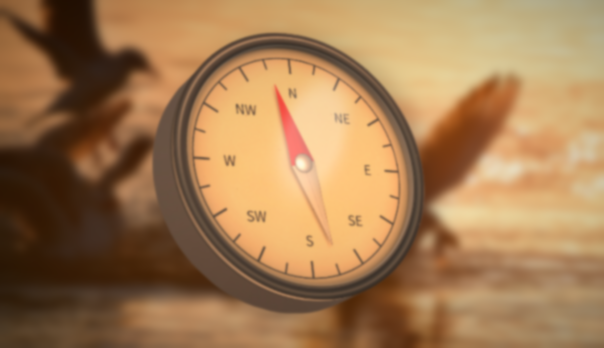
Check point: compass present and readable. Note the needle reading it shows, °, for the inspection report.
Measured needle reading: 345 °
